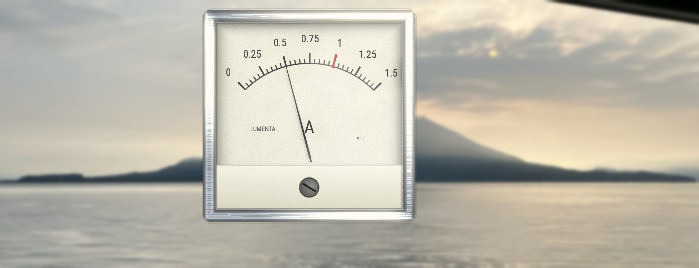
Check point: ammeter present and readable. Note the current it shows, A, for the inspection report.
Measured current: 0.5 A
